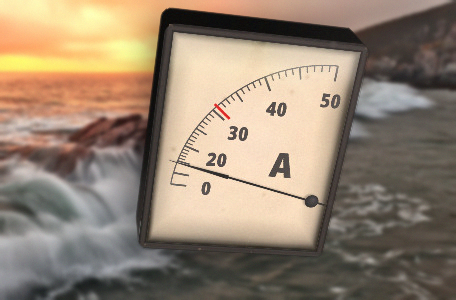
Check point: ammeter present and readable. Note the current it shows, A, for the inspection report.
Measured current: 15 A
